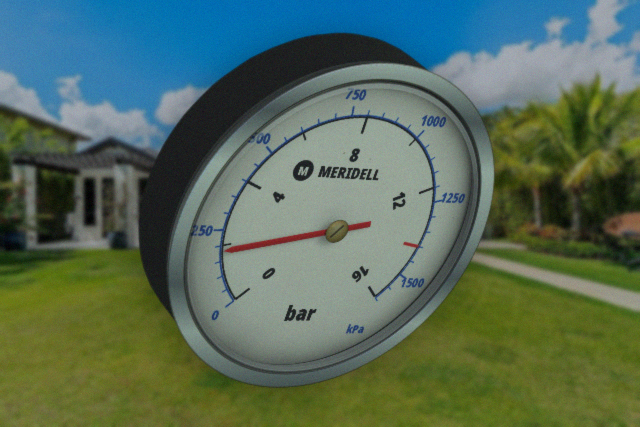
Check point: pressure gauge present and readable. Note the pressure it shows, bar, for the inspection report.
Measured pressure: 2 bar
